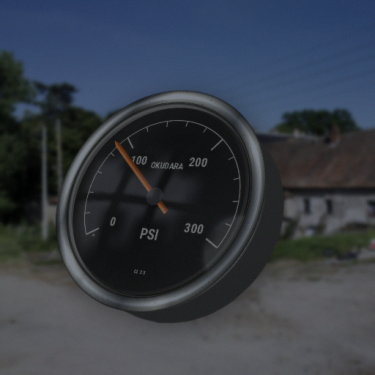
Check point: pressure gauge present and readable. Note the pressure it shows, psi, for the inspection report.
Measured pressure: 90 psi
